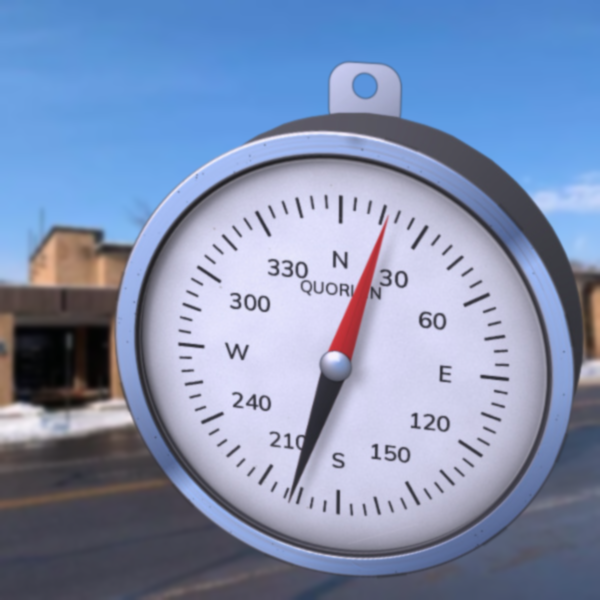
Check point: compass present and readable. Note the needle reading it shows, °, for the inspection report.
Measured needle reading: 17.5 °
